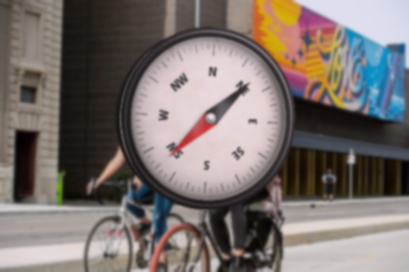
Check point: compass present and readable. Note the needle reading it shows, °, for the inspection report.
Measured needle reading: 225 °
